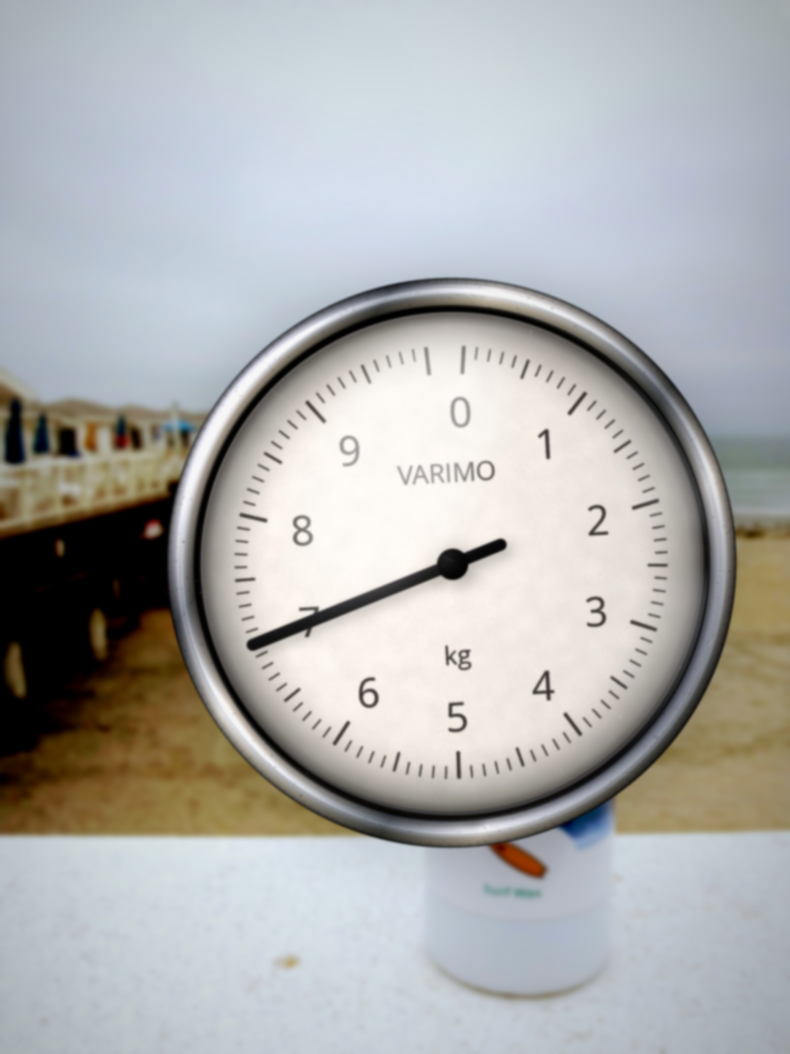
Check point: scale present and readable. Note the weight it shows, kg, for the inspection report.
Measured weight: 7 kg
